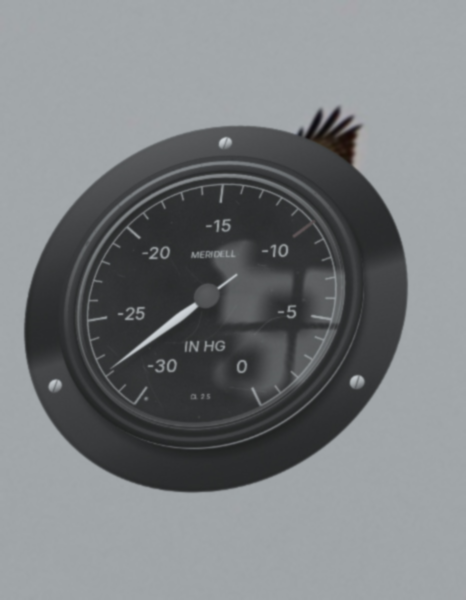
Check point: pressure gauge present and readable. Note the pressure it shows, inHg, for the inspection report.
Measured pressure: -28 inHg
